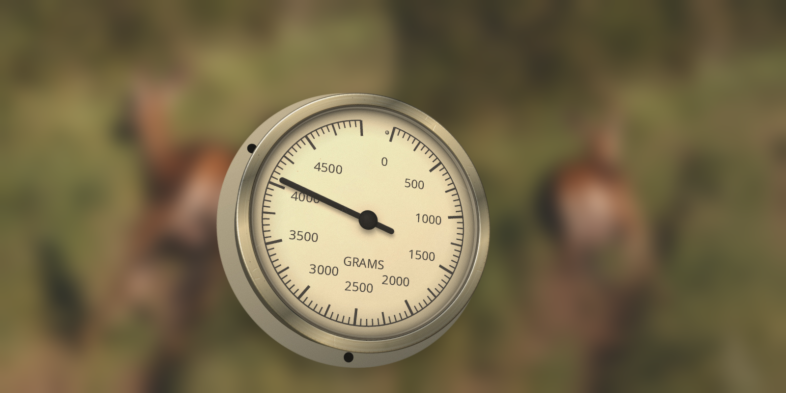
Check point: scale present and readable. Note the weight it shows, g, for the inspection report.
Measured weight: 4050 g
